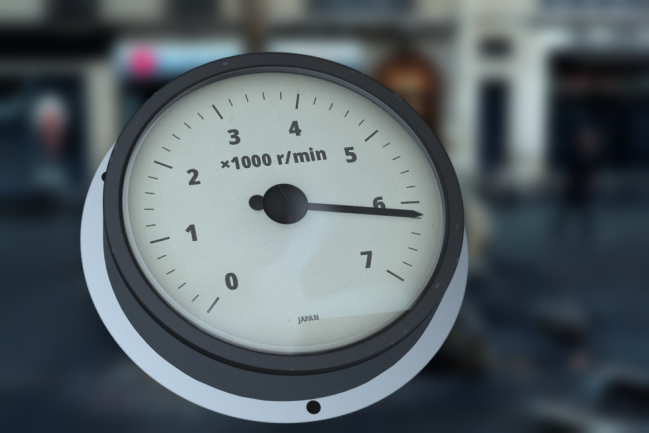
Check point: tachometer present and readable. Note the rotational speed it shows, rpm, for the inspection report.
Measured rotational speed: 6200 rpm
